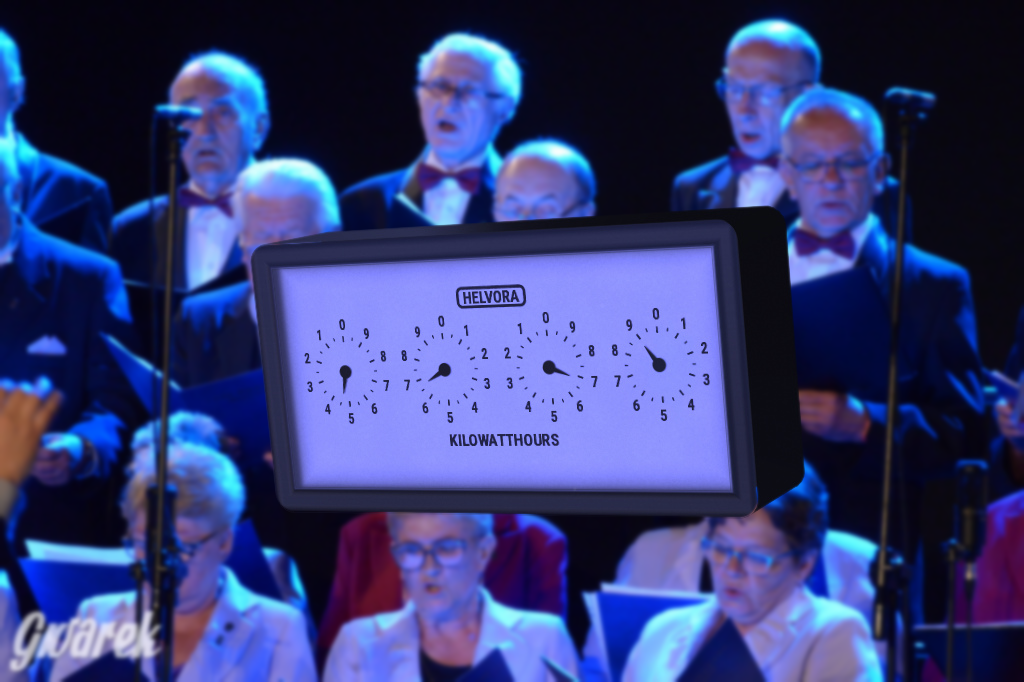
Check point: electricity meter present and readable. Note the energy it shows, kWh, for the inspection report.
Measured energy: 4669 kWh
